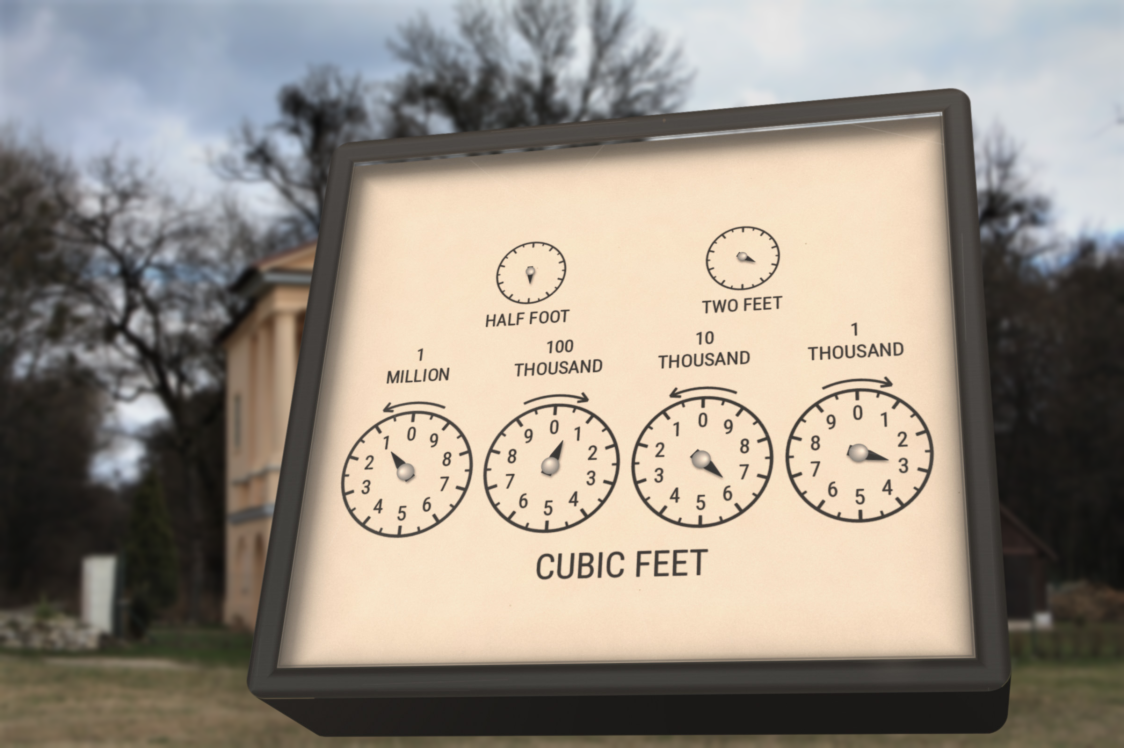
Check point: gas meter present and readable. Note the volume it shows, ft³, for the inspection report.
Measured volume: 106300 ft³
